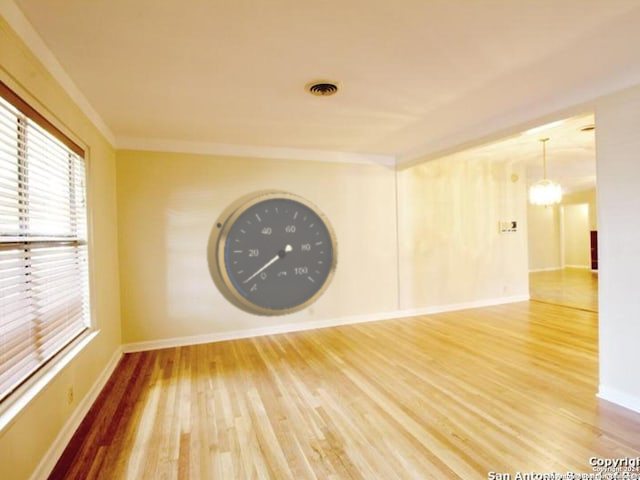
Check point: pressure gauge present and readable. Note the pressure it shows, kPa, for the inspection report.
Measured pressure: 5 kPa
